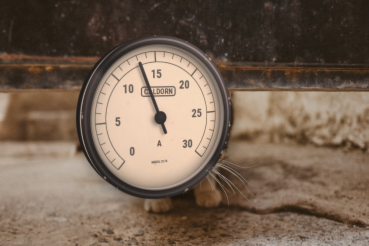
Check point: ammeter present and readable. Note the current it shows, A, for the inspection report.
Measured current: 13 A
